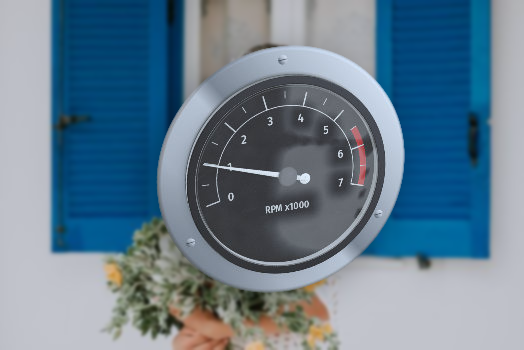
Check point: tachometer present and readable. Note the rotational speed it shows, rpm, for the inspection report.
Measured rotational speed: 1000 rpm
